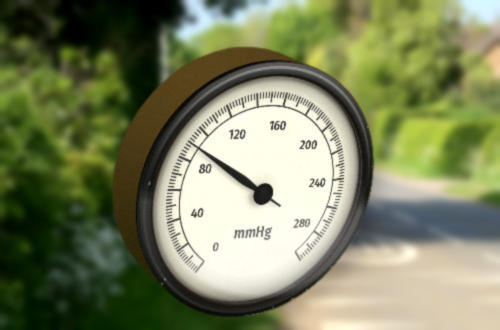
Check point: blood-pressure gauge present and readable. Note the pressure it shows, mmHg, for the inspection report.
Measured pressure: 90 mmHg
